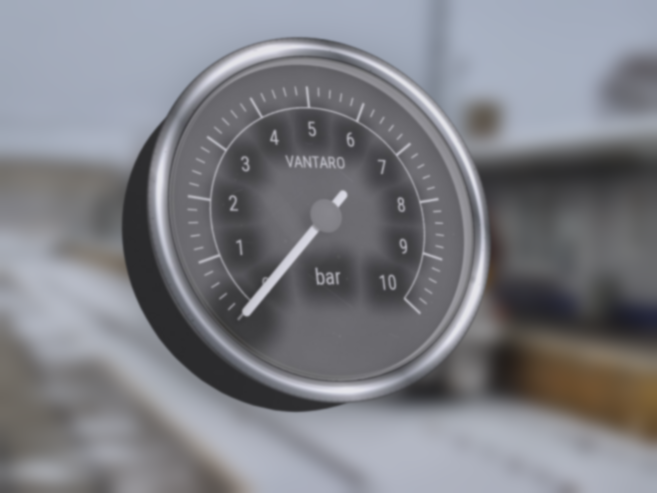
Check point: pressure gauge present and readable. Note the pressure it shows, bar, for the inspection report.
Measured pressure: 0 bar
